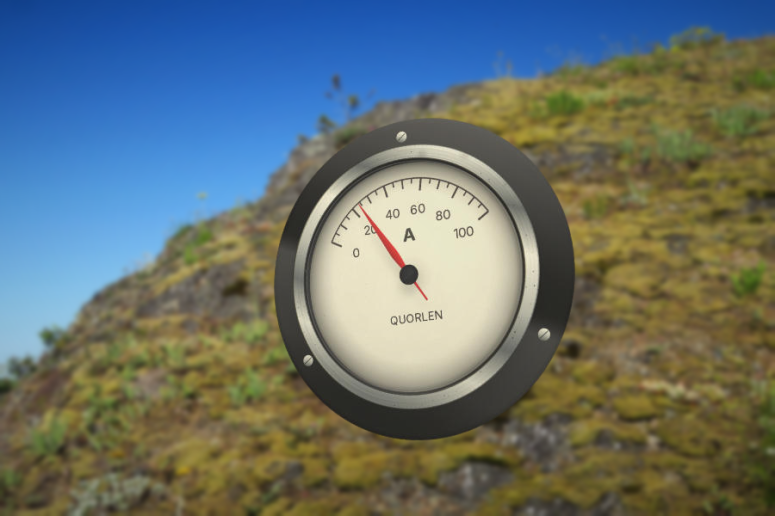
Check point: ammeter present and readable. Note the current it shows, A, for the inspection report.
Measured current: 25 A
